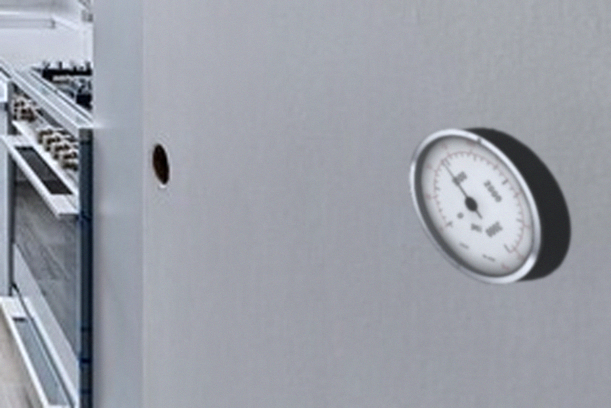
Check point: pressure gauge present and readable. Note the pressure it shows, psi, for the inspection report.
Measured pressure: 1000 psi
